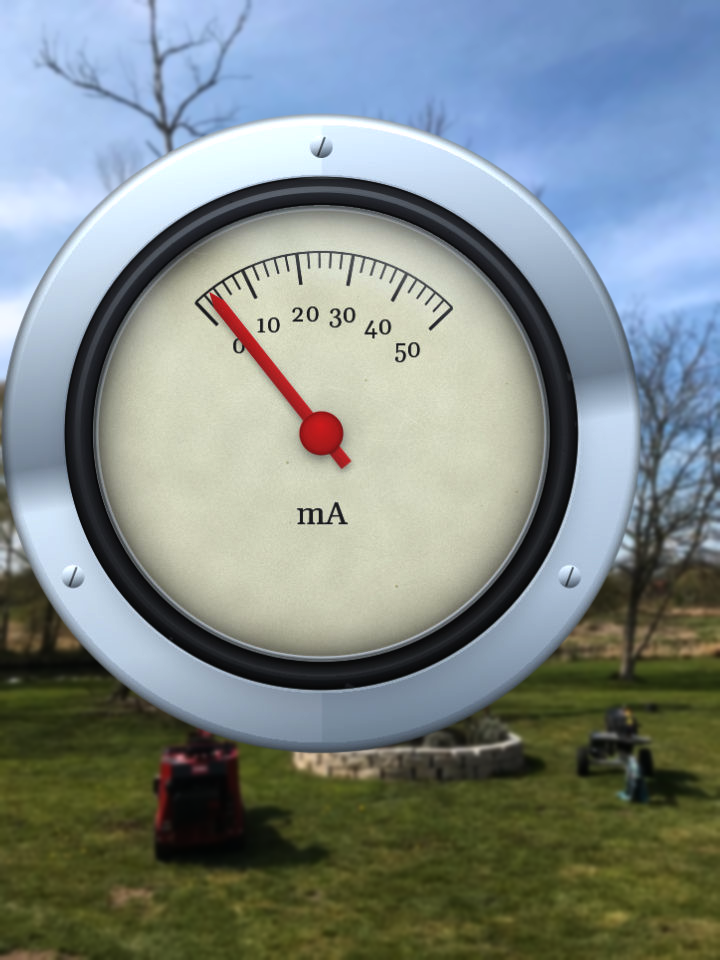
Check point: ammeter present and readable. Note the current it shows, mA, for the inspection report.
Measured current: 3 mA
